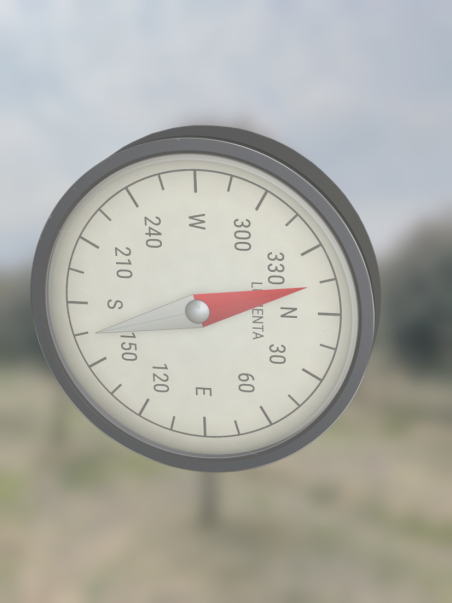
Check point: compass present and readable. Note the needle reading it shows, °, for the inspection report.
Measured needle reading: 345 °
